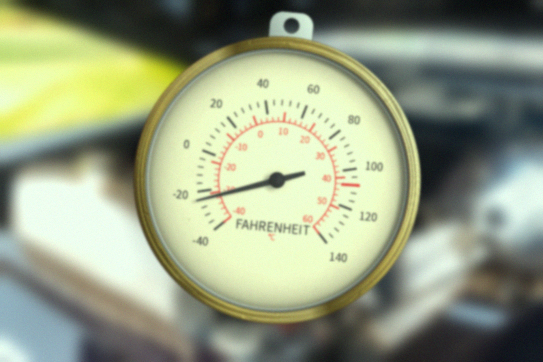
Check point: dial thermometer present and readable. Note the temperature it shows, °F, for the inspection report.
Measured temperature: -24 °F
